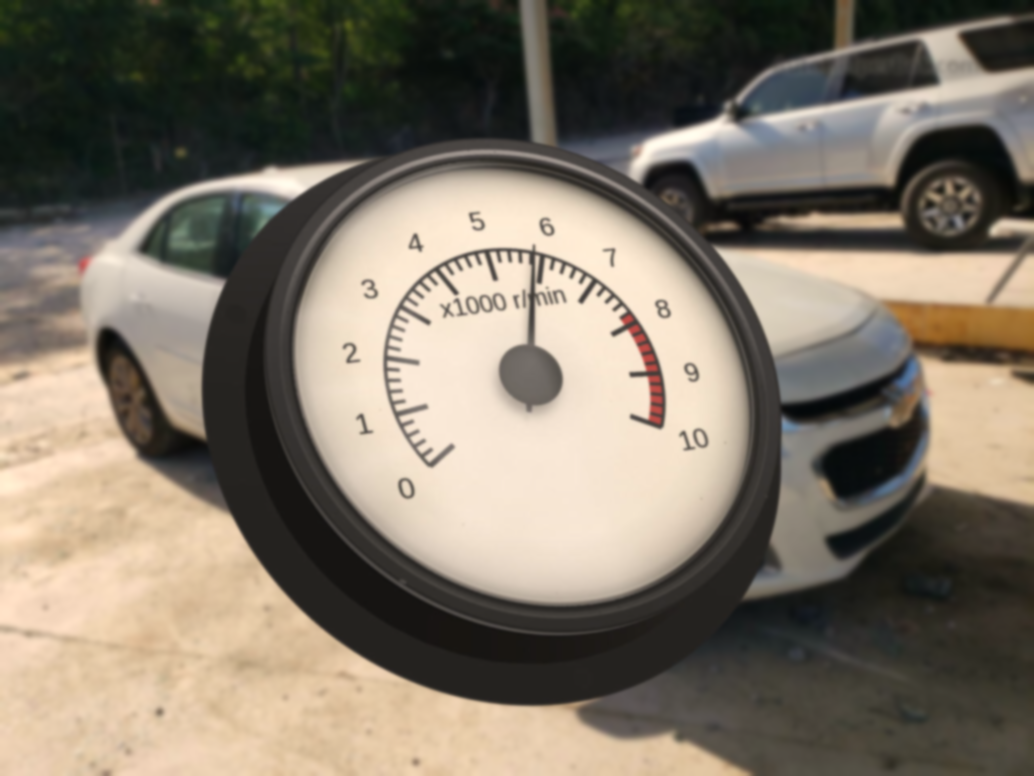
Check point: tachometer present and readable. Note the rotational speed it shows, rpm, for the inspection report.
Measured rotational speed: 5800 rpm
